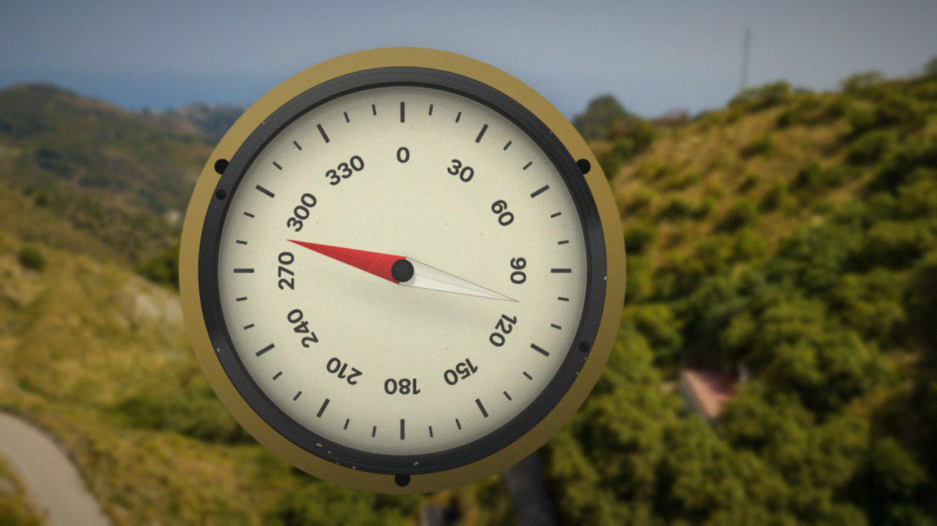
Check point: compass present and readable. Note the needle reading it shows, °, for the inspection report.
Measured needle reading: 285 °
